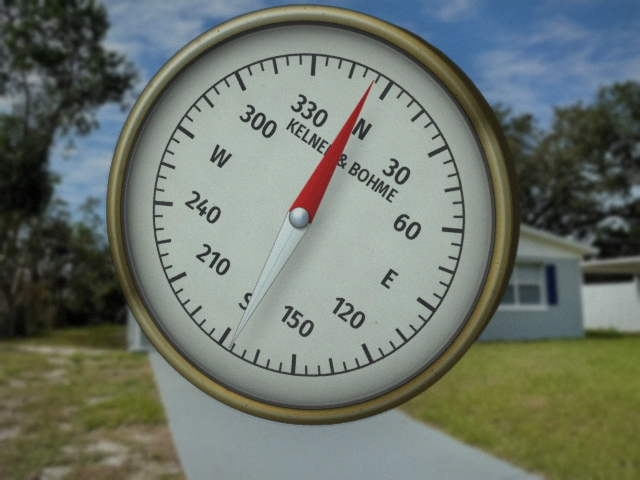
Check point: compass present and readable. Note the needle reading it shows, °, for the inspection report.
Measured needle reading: 355 °
